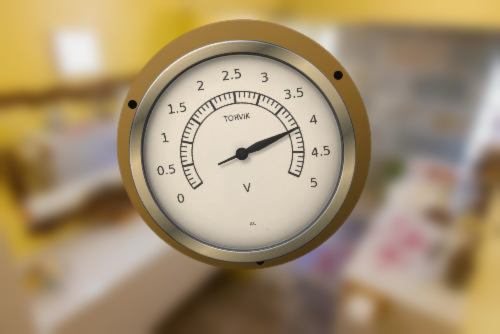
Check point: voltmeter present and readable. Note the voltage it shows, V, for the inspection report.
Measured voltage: 4 V
